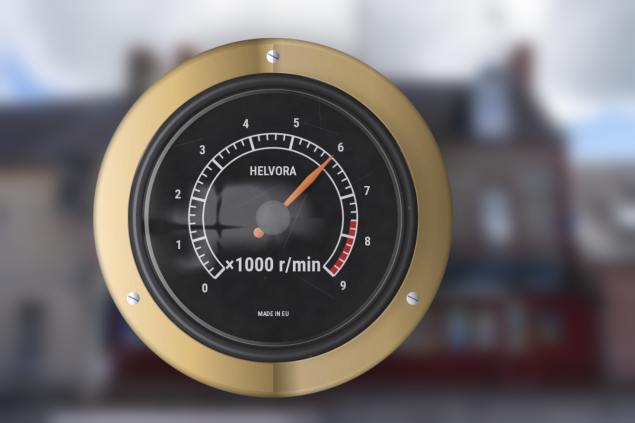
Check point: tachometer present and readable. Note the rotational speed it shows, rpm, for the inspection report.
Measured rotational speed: 6000 rpm
